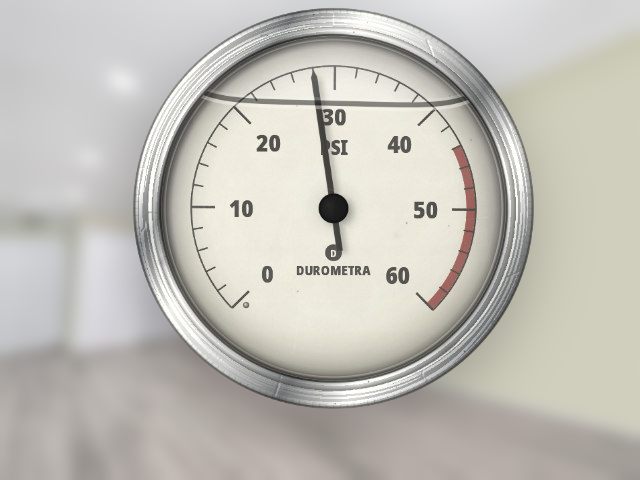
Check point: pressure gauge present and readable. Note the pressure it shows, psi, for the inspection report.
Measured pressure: 28 psi
